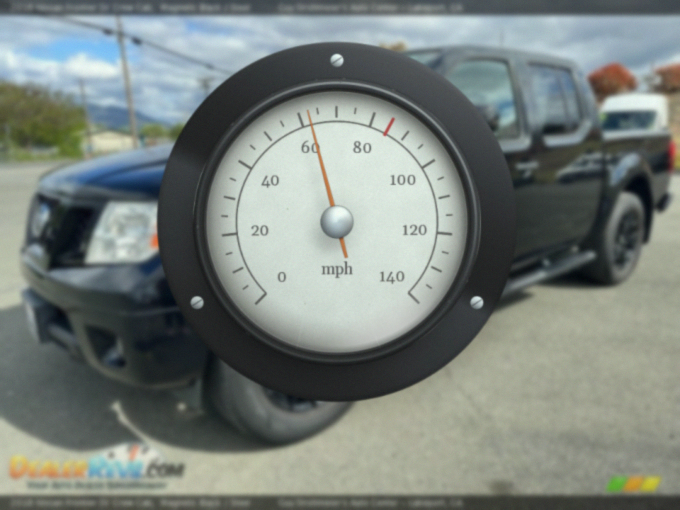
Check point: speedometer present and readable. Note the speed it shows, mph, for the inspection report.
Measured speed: 62.5 mph
